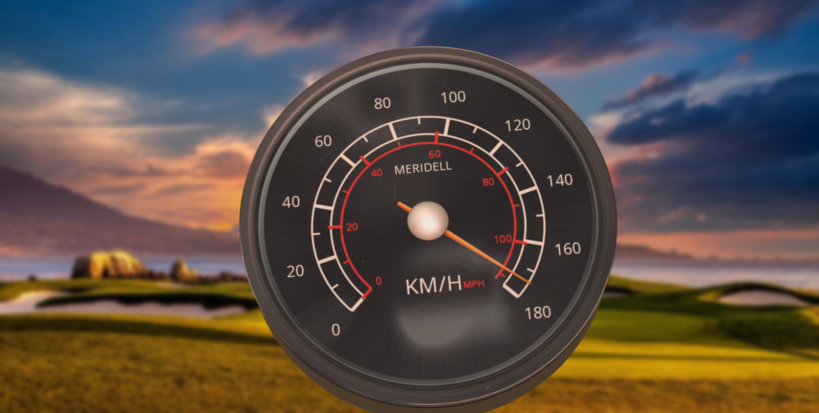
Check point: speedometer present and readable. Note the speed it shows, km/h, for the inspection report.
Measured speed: 175 km/h
